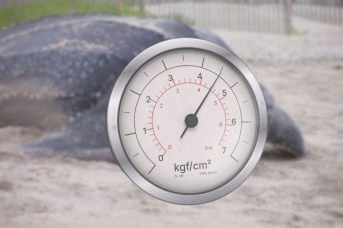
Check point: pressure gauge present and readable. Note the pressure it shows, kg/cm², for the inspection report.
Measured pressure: 4.5 kg/cm²
